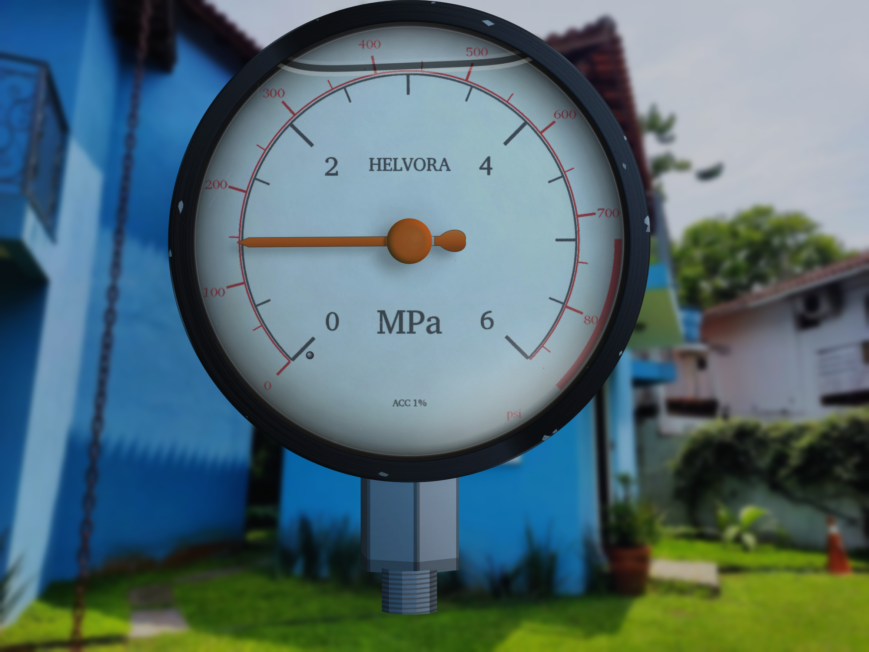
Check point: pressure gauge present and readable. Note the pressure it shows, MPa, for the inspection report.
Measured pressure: 1 MPa
